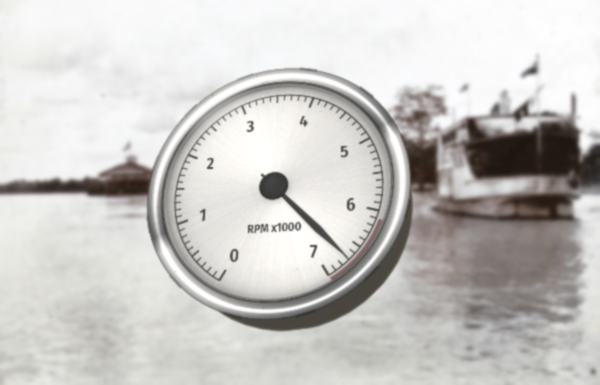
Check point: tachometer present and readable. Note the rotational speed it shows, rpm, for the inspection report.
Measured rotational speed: 6700 rpm
